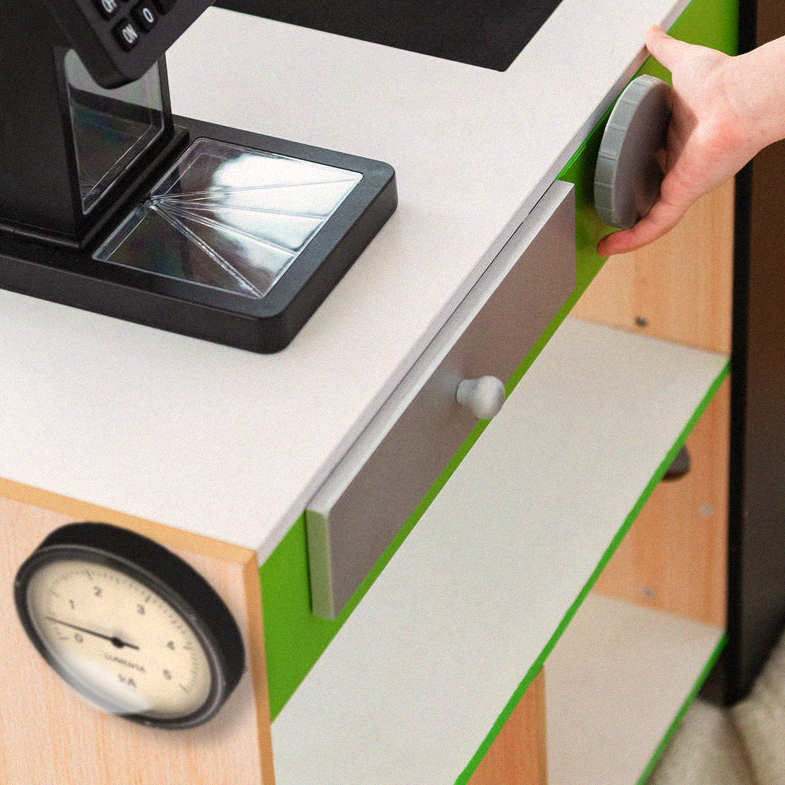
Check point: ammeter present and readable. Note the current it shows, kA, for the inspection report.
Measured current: 0.5 kA
